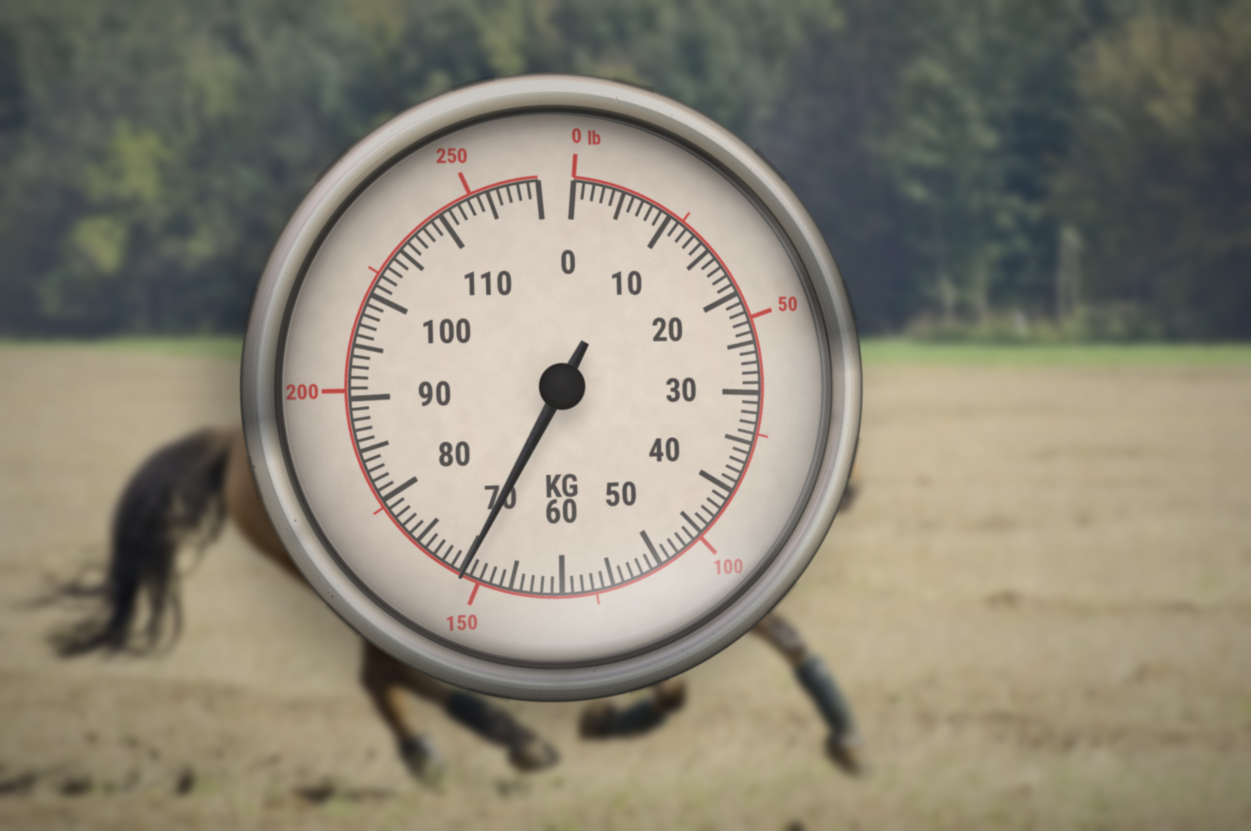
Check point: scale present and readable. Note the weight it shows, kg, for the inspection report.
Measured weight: 70 kg
